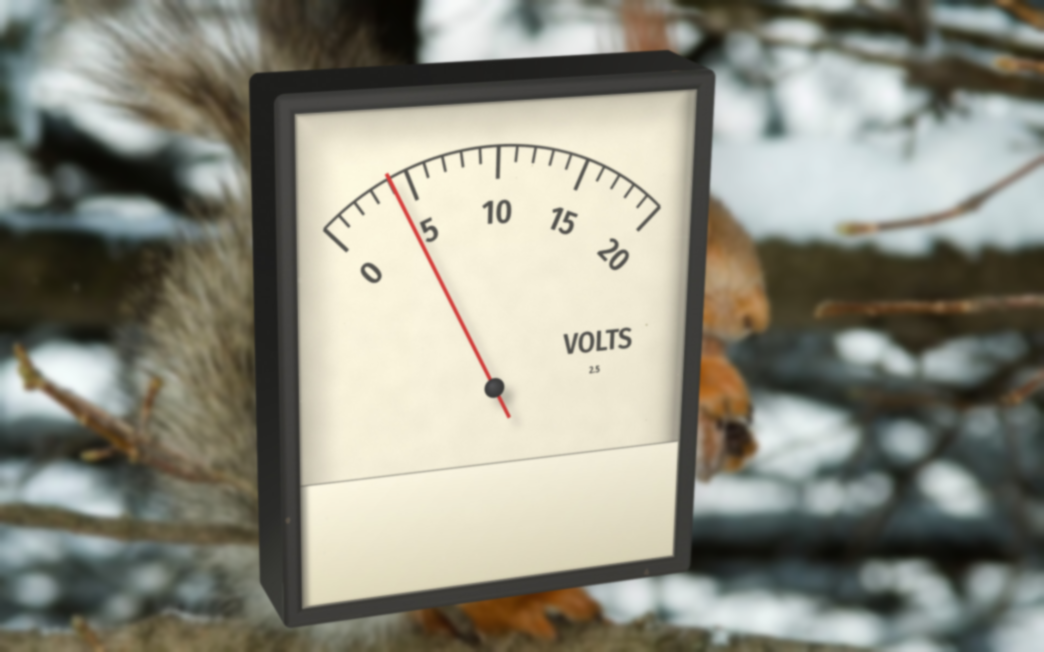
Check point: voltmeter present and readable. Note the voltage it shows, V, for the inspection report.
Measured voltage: 4 V
